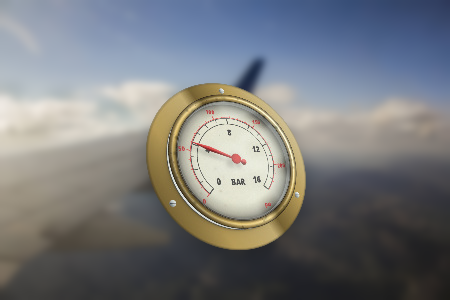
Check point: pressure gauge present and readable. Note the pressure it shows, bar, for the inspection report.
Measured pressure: 4 bar
